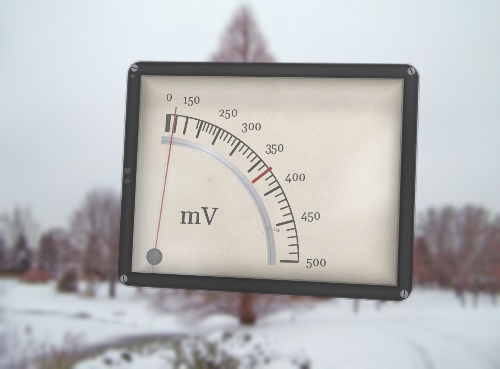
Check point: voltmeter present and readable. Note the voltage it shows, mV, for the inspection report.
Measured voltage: 100 mV
